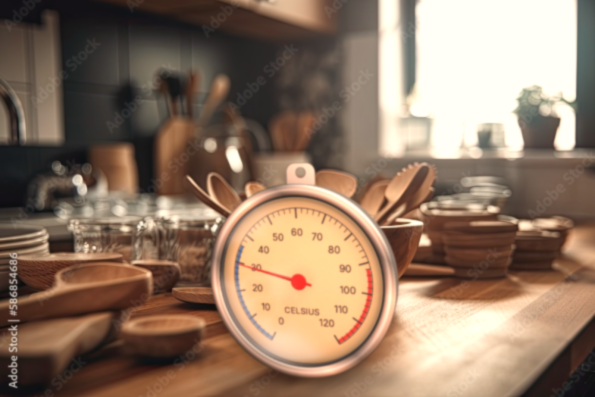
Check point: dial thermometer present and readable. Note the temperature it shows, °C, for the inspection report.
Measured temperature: 30 °C
